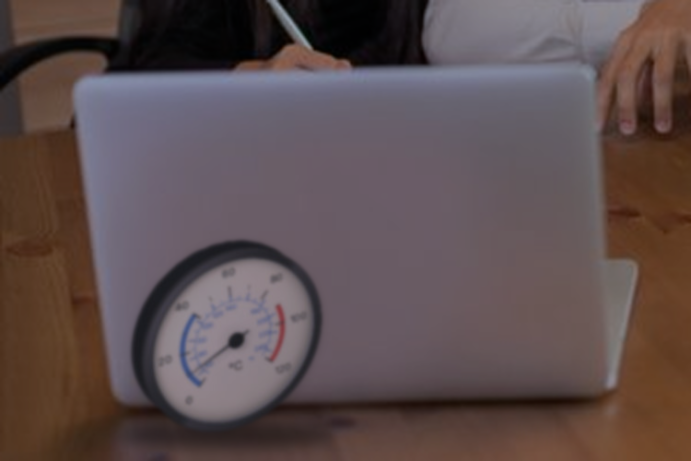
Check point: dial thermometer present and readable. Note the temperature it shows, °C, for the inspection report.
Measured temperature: 10 °C
